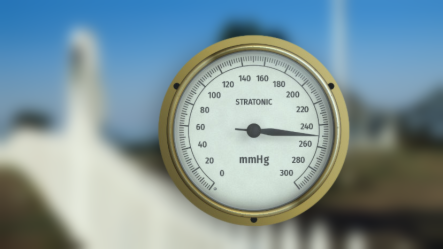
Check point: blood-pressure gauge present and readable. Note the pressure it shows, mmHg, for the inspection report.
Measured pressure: 250 mmHg
